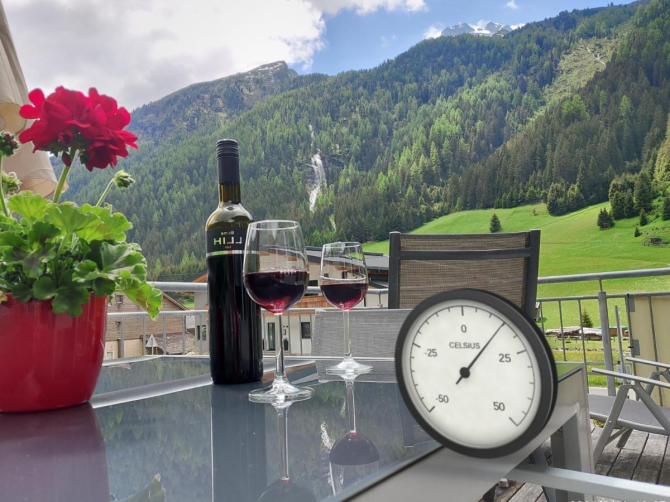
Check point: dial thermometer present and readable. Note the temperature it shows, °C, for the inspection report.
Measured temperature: 15 °C
